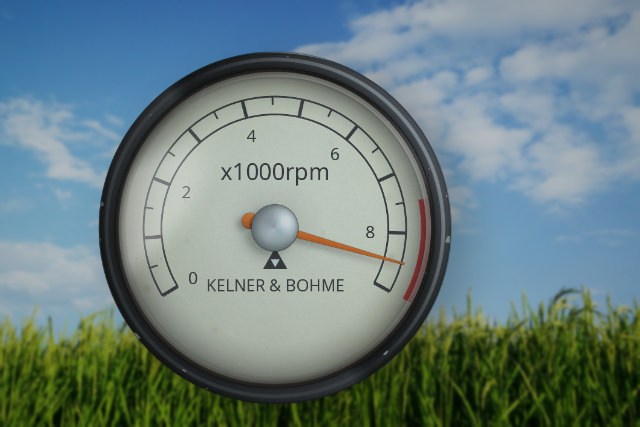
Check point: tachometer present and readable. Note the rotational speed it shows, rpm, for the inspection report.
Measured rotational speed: 8500 rpm
